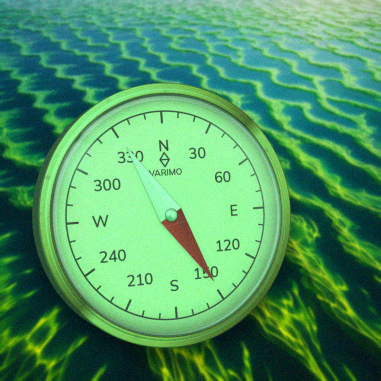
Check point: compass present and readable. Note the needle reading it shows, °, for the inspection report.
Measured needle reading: 150 °
